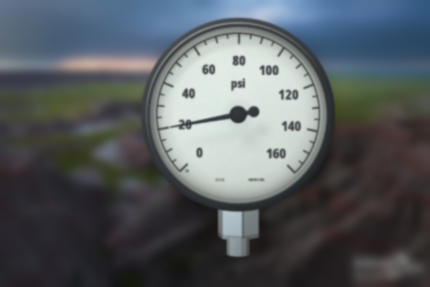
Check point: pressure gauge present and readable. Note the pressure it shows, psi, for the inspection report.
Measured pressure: 20 psi
